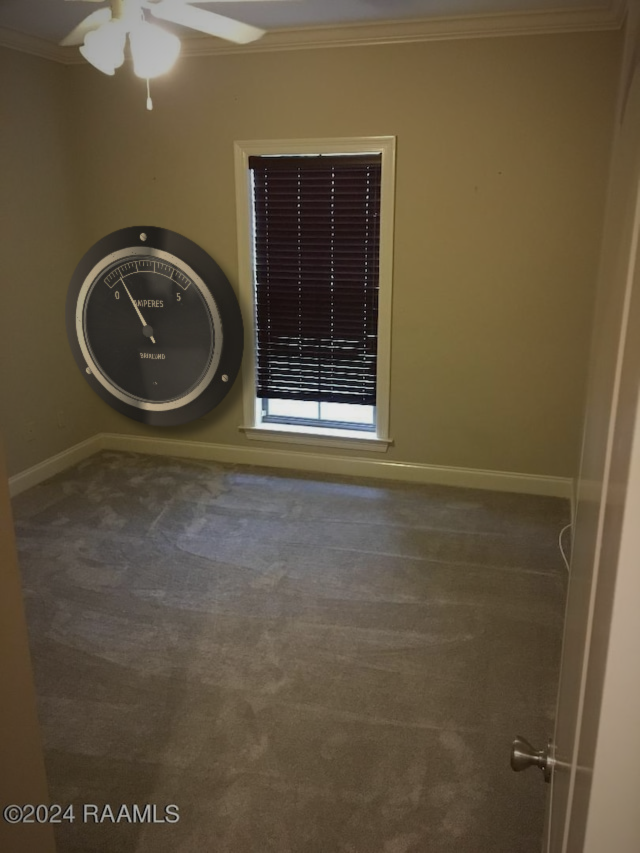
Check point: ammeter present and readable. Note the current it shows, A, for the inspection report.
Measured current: 1 A
